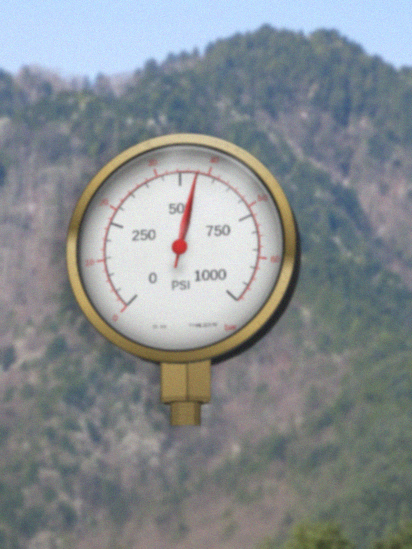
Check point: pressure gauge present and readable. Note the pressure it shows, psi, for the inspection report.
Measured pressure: 550 psi
